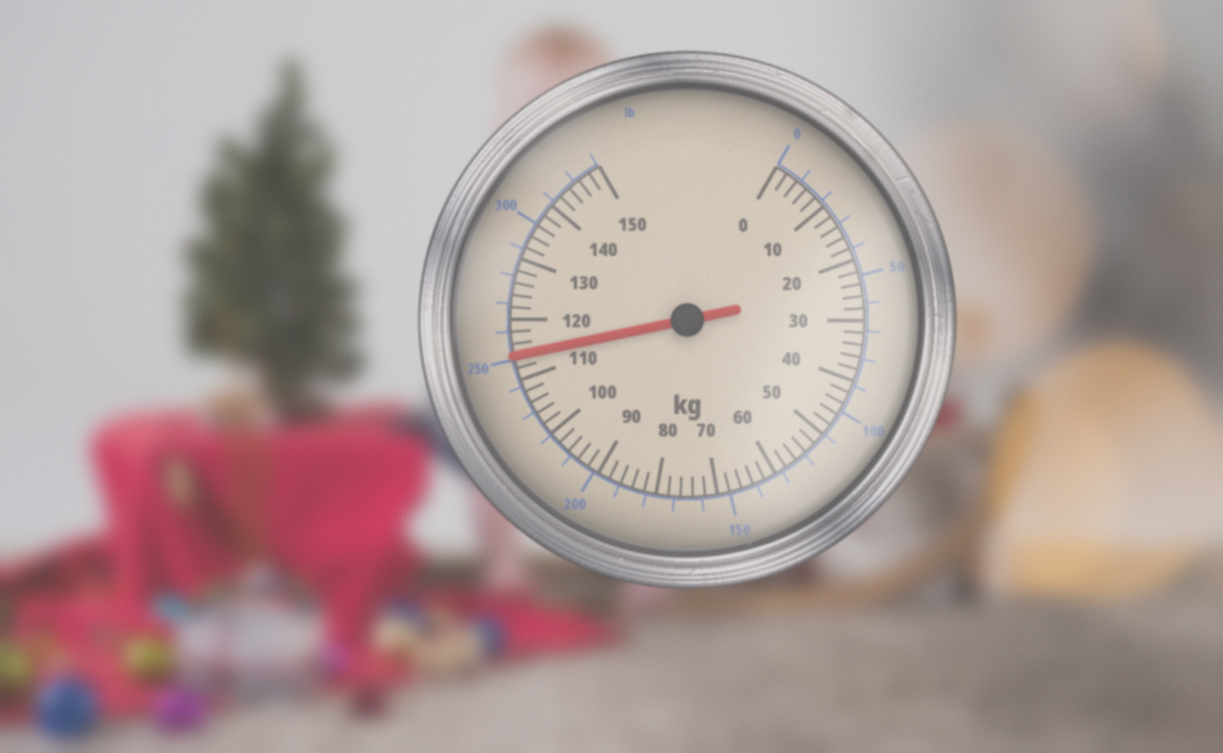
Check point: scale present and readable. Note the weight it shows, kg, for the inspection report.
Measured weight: 114 kg
